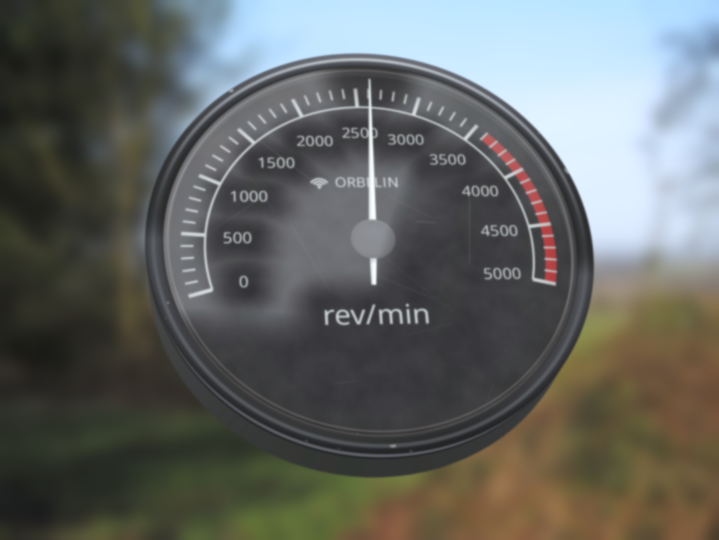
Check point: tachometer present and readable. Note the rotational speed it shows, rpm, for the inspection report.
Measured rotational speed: 2600 rpm
